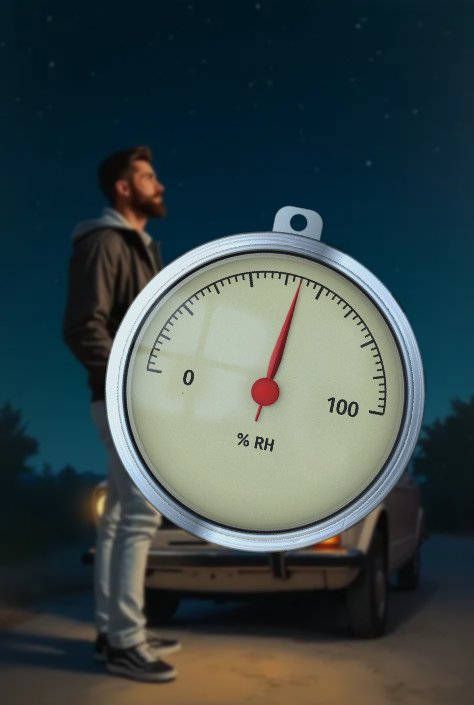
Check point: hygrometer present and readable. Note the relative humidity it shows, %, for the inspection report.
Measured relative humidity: 54 %
